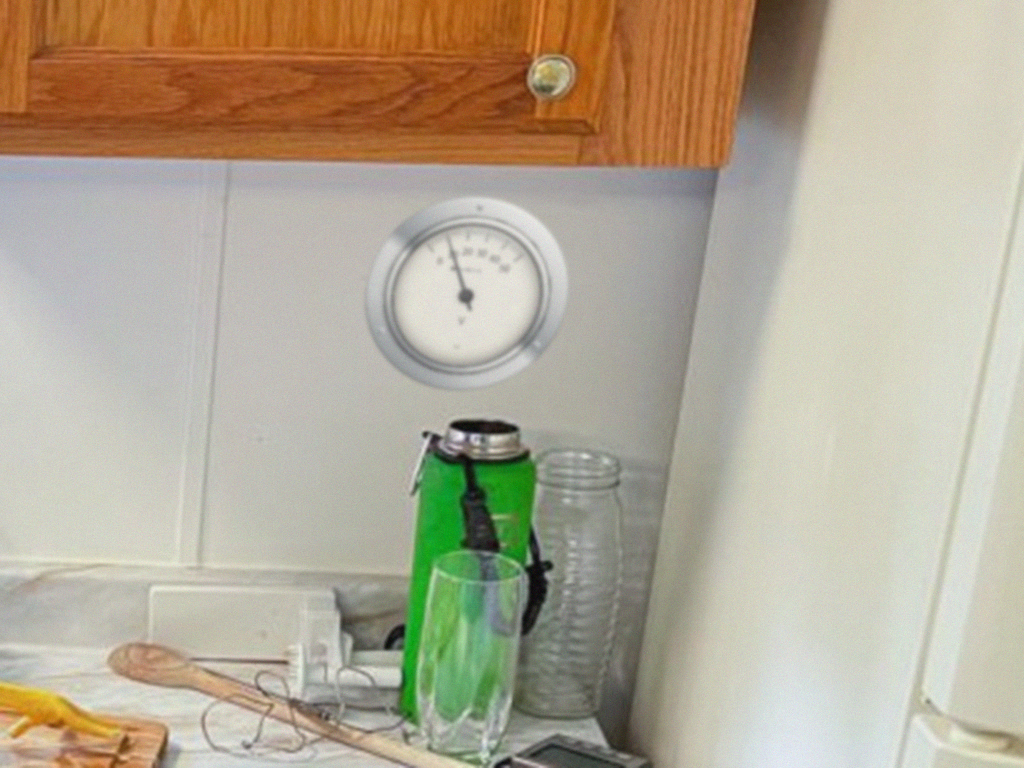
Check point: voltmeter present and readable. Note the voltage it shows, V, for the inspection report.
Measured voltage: 10 V
